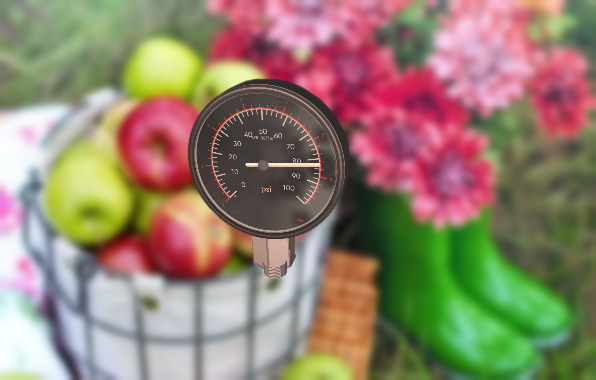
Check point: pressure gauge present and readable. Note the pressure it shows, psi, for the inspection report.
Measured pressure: 82 psi
